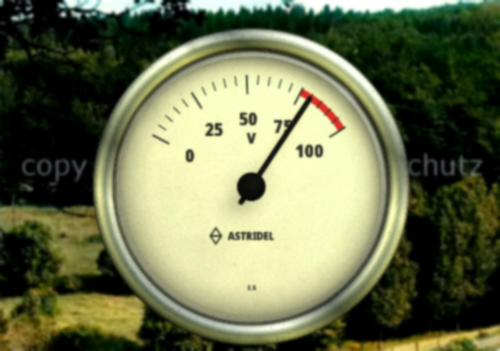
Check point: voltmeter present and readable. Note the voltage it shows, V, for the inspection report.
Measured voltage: 80 V
